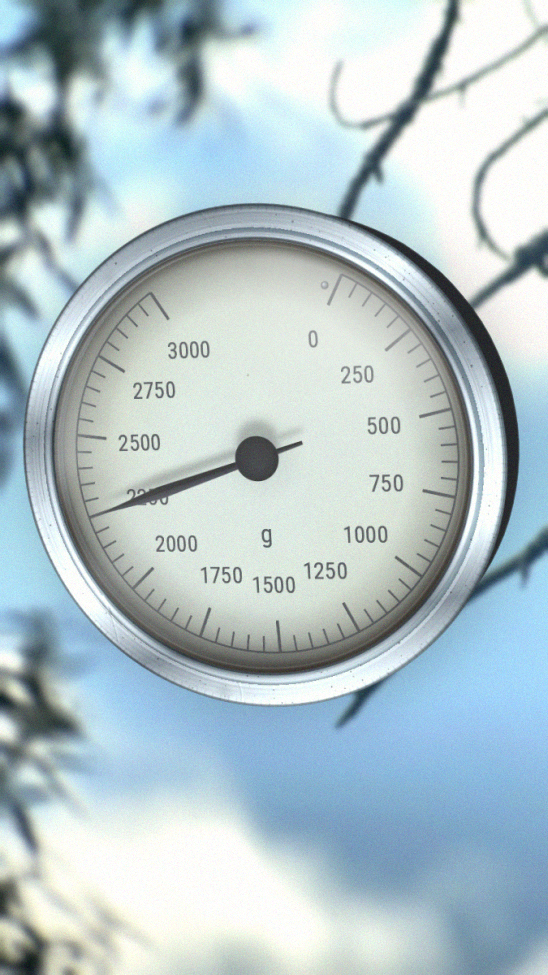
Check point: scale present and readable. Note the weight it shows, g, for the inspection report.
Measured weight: 2250 g
